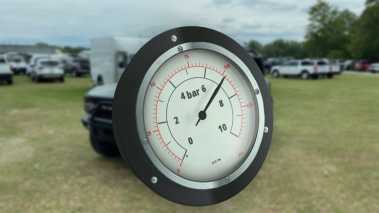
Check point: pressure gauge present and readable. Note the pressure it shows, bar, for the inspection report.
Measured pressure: 7 bar
